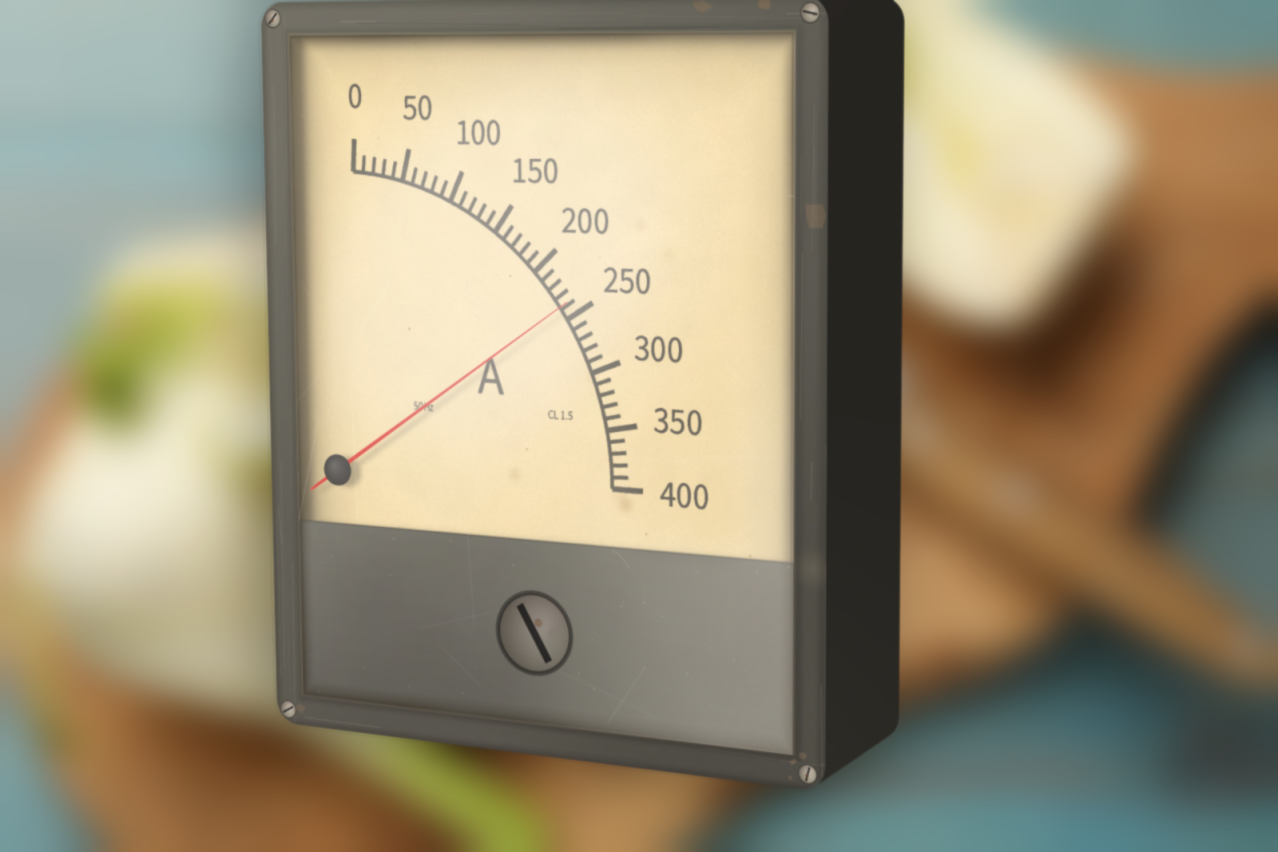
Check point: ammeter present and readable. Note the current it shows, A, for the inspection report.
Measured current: 240 A
